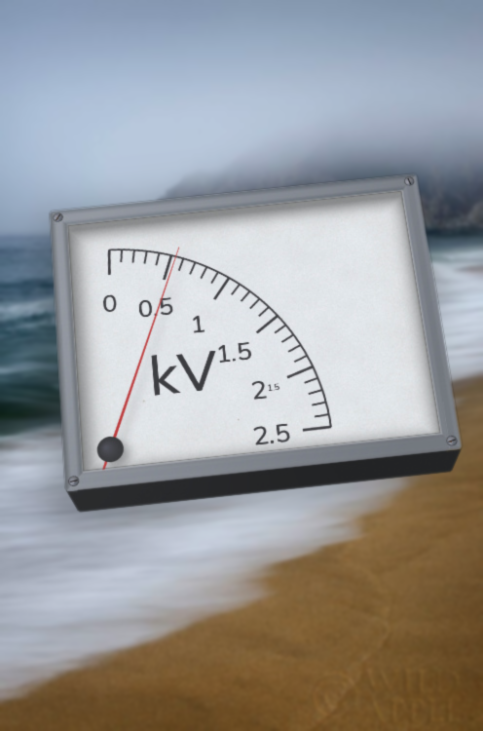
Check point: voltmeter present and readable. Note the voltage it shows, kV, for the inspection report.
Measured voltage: 0.55 kV
